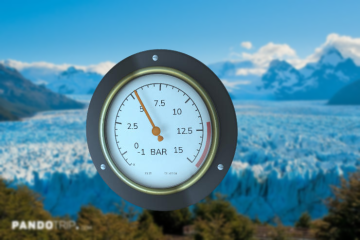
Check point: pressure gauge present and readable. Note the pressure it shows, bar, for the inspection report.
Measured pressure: 5.5 bar
